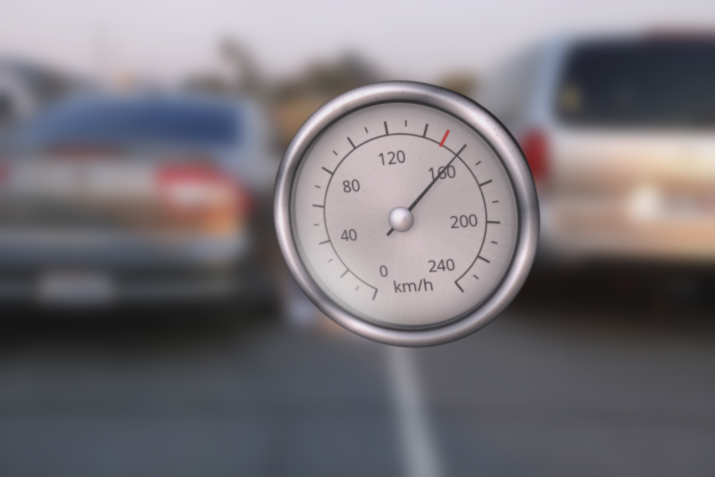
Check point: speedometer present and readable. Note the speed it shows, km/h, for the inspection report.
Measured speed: 160 km/h
